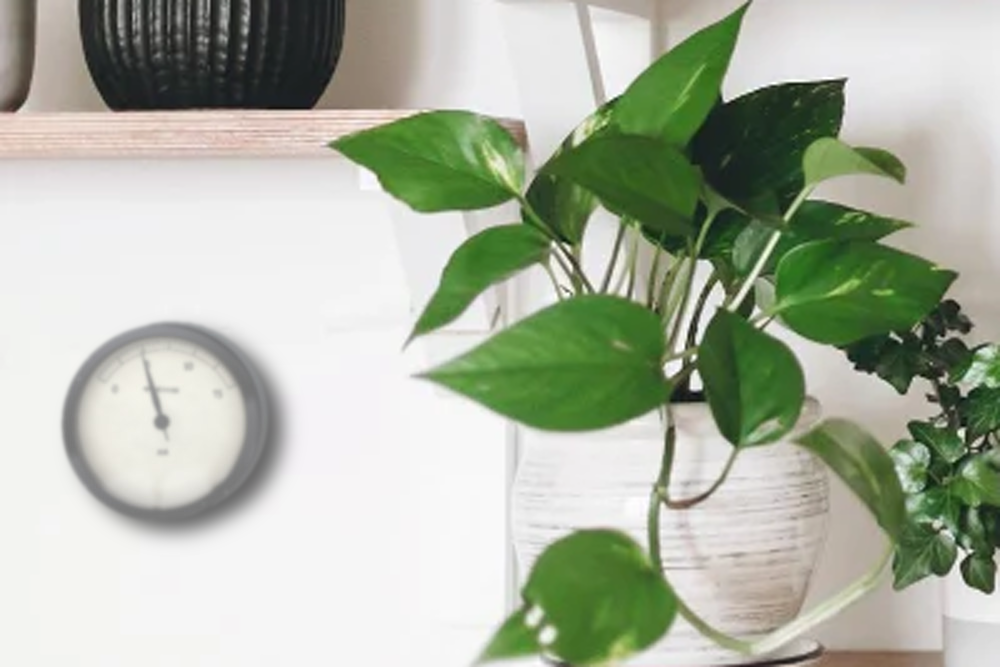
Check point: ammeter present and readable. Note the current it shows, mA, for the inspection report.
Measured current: 5 mA
